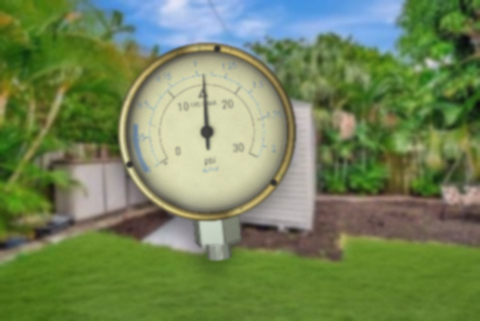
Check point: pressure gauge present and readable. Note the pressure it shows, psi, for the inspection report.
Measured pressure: 15 psi
